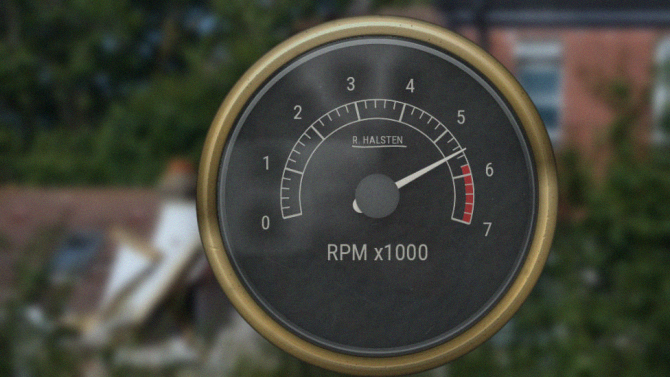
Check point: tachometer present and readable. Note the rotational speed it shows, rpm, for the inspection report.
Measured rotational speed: 5500 rpm
